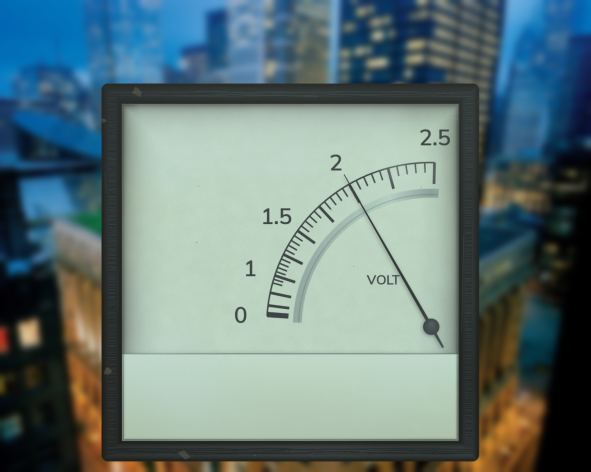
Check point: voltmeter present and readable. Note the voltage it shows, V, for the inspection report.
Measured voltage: 2 V
